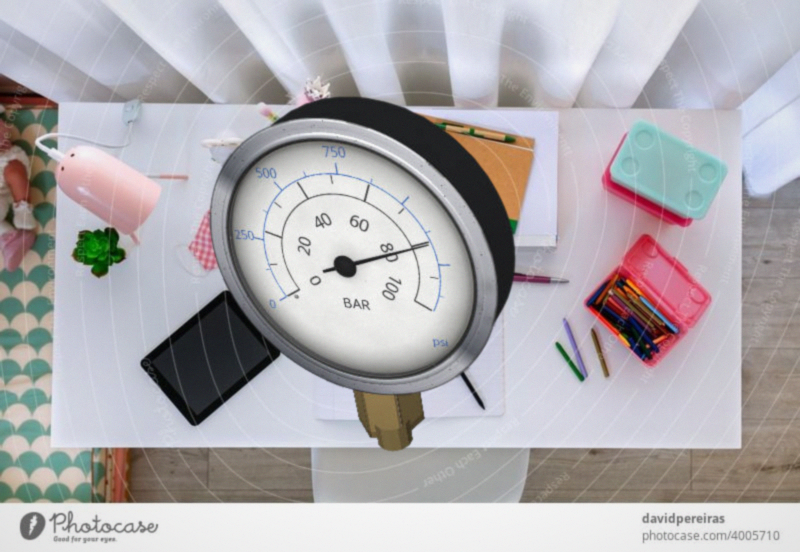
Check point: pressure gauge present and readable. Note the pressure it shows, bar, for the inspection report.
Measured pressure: 80 bar
